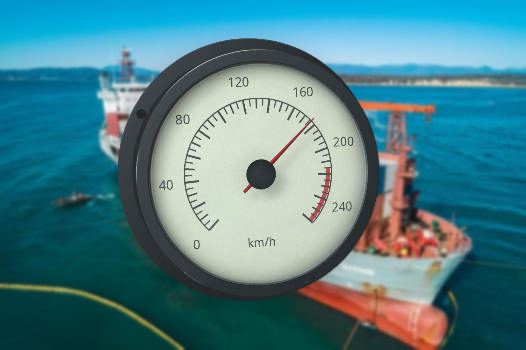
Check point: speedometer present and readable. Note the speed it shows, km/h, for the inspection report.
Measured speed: 175 km/h
